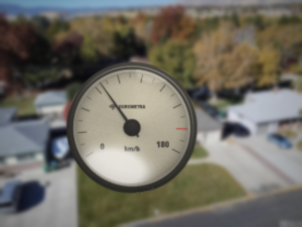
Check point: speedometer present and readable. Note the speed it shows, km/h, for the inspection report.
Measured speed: 65 km/h
